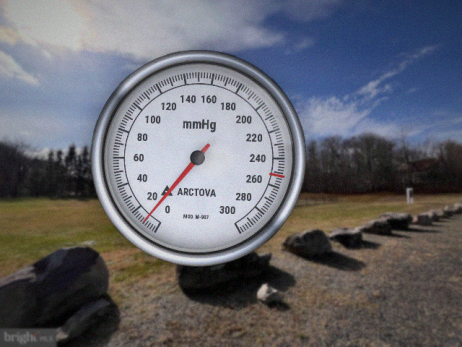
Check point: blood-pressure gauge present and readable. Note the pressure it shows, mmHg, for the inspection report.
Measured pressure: 10 mmHg
